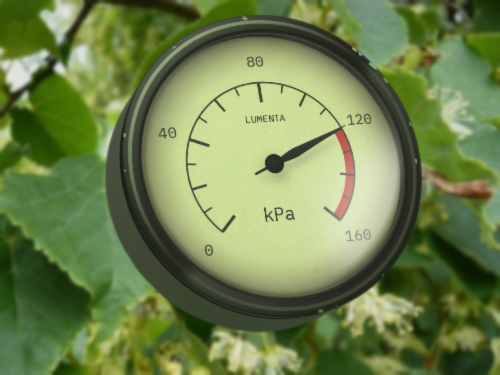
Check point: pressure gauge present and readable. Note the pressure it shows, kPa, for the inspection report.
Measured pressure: 120 kPa
